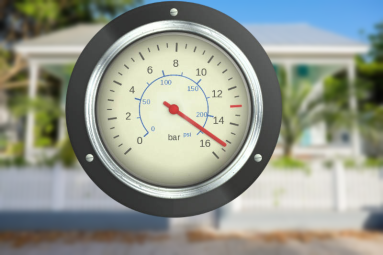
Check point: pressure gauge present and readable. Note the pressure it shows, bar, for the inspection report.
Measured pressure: 15.25 bar
